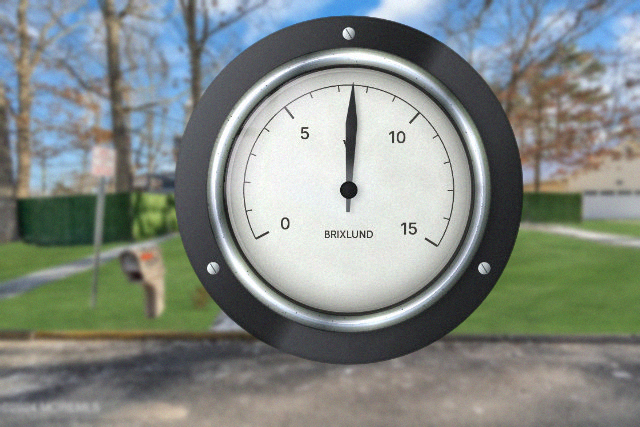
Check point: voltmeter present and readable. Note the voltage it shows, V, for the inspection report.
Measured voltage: 7.5 V
